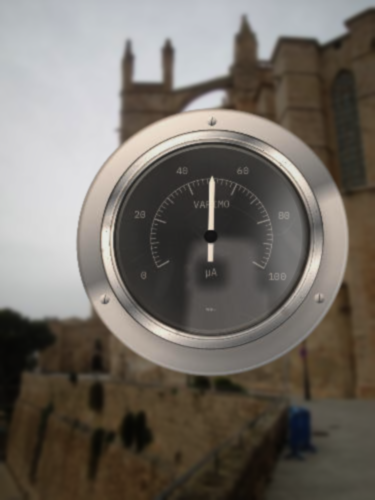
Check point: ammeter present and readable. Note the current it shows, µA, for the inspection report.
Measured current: 50 µA
